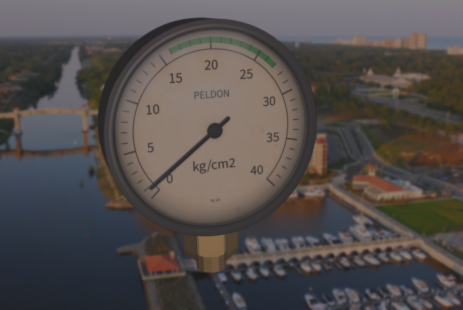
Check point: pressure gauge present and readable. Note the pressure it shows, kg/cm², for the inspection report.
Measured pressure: 1 kg/cm²
